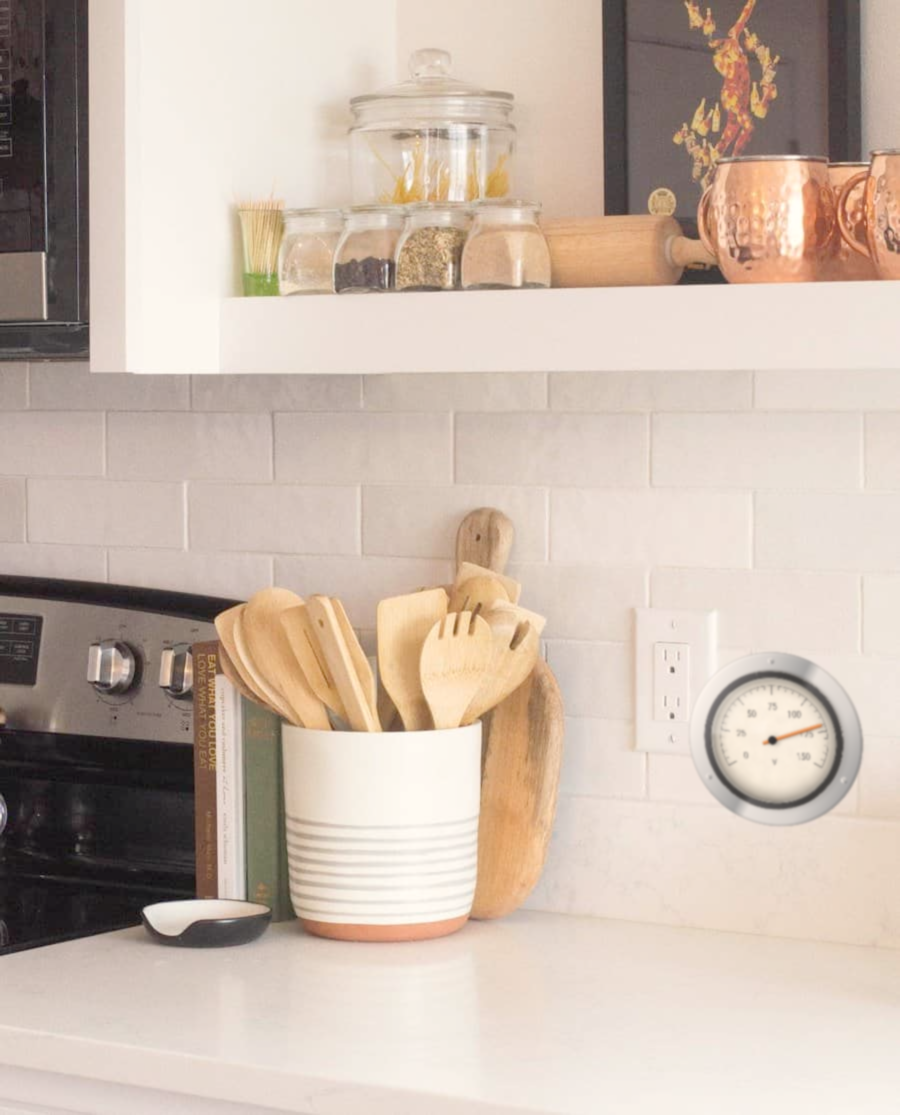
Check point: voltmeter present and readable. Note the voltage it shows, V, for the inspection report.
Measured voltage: 120 V
